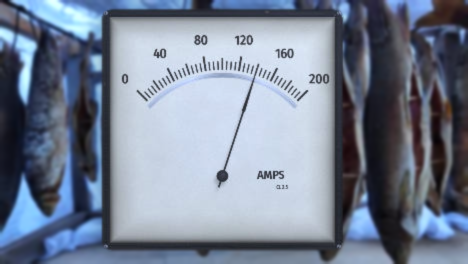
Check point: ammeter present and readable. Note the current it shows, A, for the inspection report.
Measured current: 140 A
